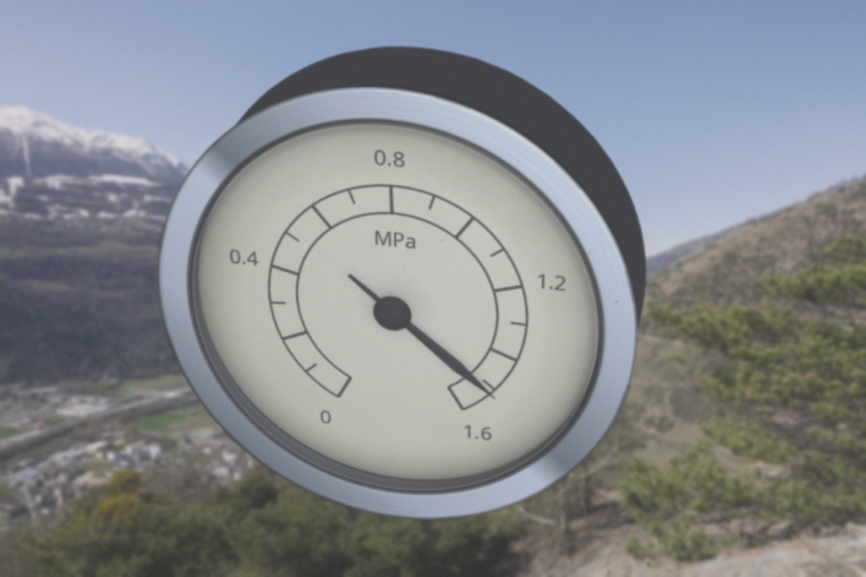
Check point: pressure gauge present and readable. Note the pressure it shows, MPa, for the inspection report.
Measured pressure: 1.5 MPa
